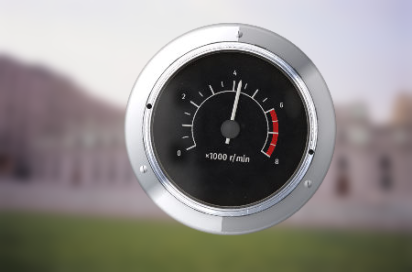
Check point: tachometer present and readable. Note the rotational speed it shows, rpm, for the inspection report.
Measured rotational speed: 4250 rpm
